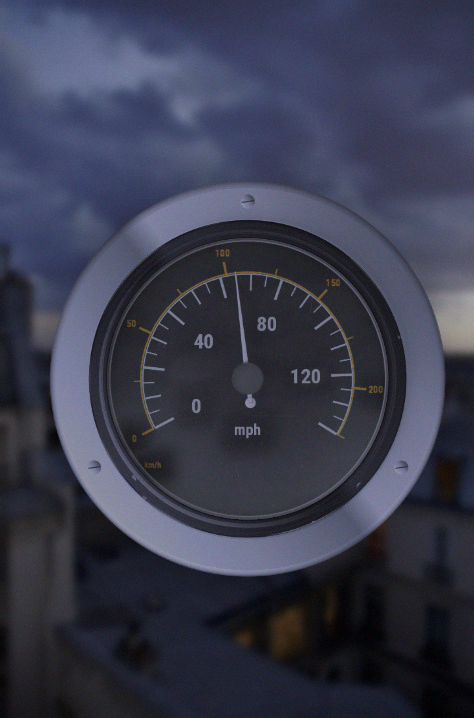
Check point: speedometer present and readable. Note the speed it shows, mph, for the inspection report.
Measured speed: 65 mph
